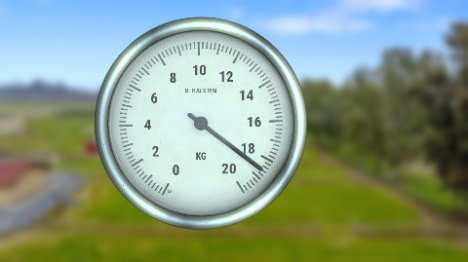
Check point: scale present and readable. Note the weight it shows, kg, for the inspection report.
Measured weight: 18.6 kg
